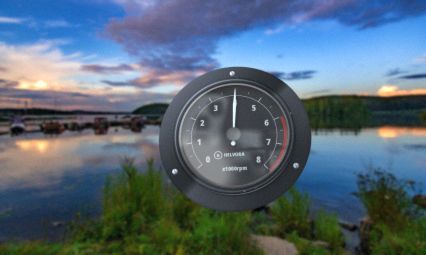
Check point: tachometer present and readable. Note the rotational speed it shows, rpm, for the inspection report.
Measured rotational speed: 4000 rpm
